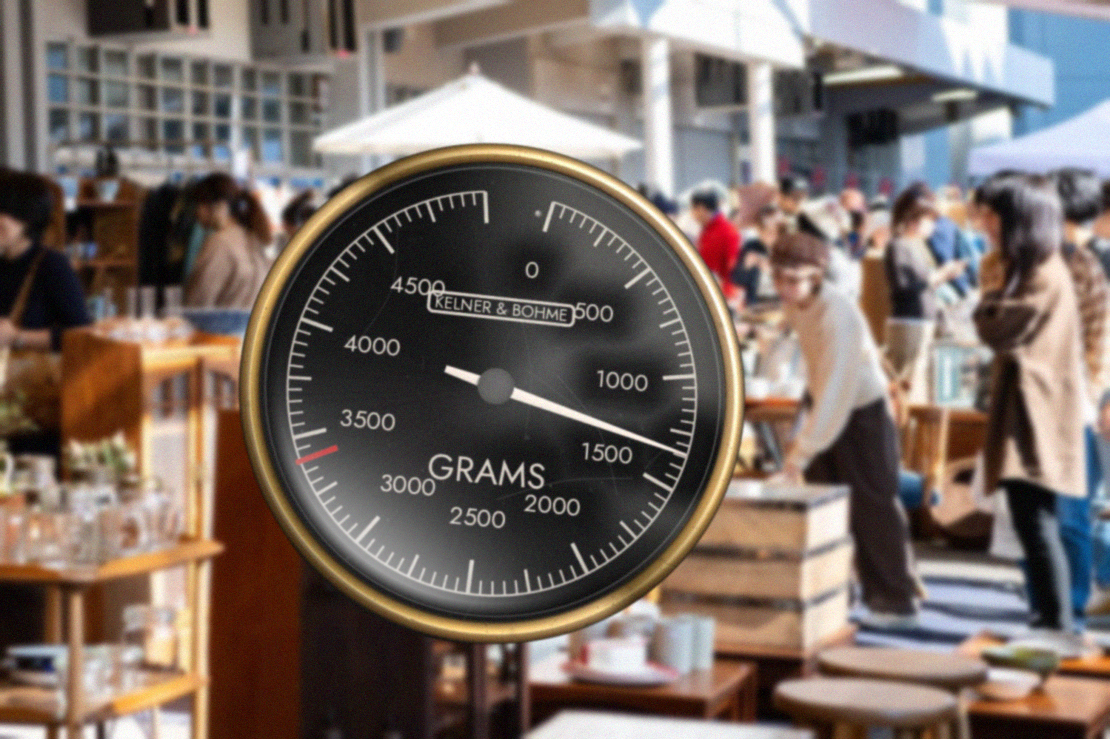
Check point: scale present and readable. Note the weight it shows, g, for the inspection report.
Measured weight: 1350 g
